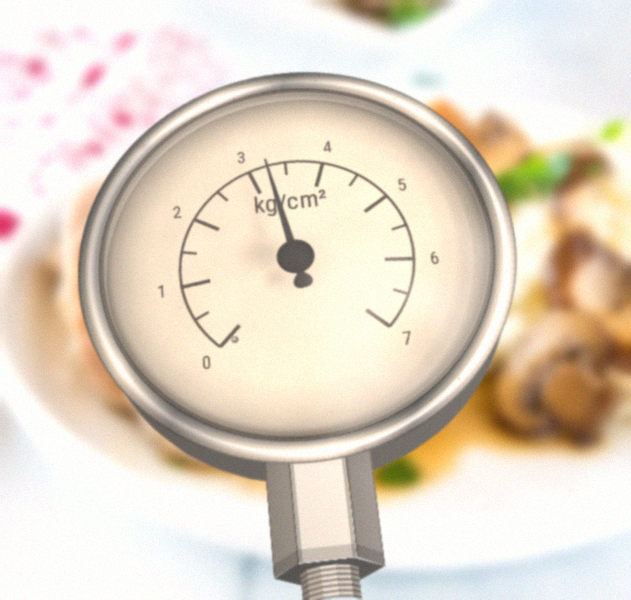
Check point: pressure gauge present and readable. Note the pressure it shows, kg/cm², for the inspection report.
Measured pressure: 3.25 kg/cm²
